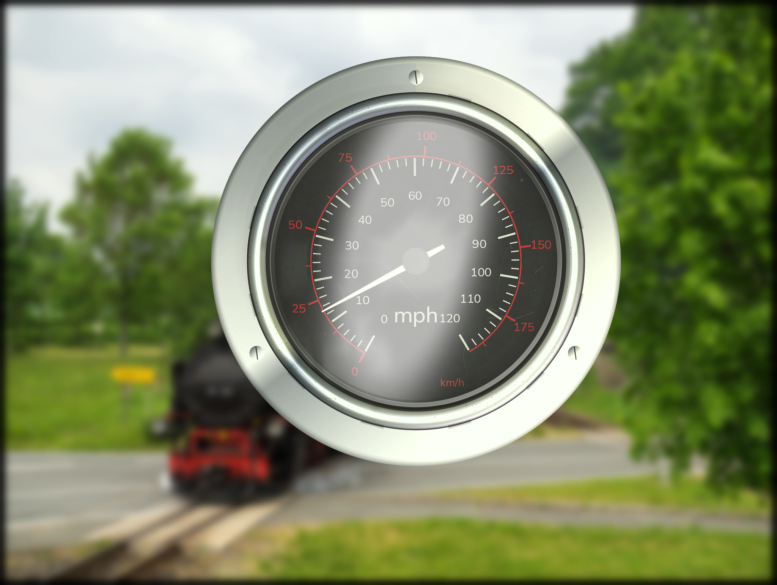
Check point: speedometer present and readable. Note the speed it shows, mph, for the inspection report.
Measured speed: 13 mph
